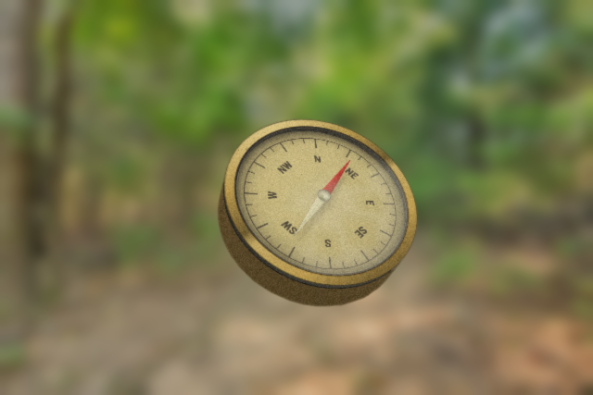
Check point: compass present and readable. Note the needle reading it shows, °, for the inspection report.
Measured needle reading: 35 °
